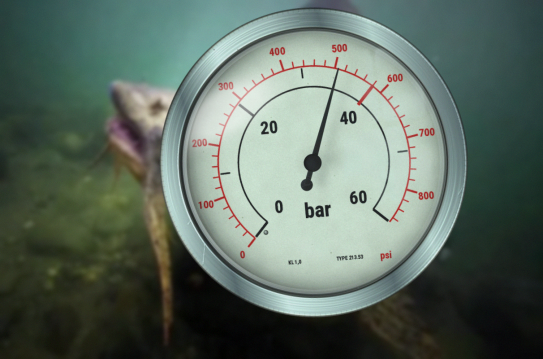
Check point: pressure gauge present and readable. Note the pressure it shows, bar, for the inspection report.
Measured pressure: 35 bar
